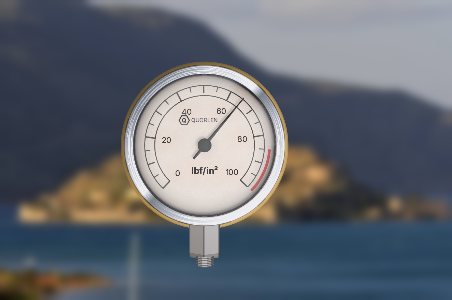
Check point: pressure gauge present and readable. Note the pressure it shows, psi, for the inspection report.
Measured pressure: 65 psi
